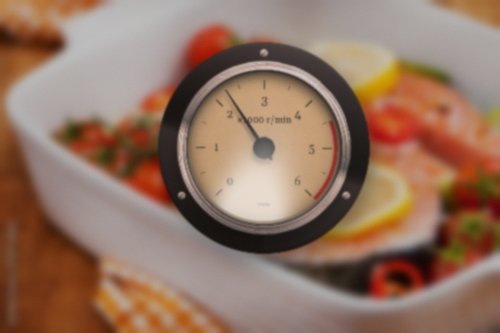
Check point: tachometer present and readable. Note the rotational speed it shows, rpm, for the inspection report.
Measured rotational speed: 2250 rpm
